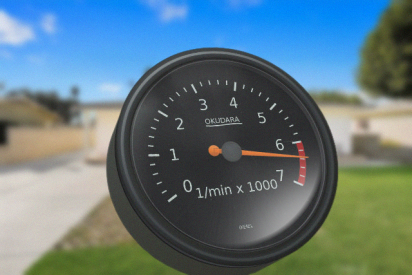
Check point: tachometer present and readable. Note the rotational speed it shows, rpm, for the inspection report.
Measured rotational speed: 6400 rpm
